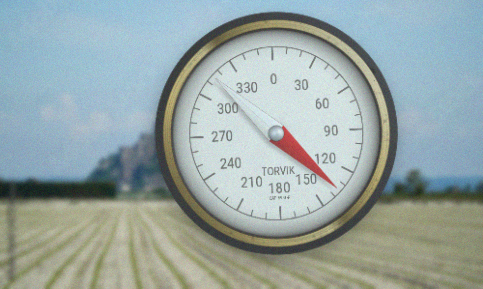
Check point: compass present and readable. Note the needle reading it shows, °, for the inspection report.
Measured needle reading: 135 °
